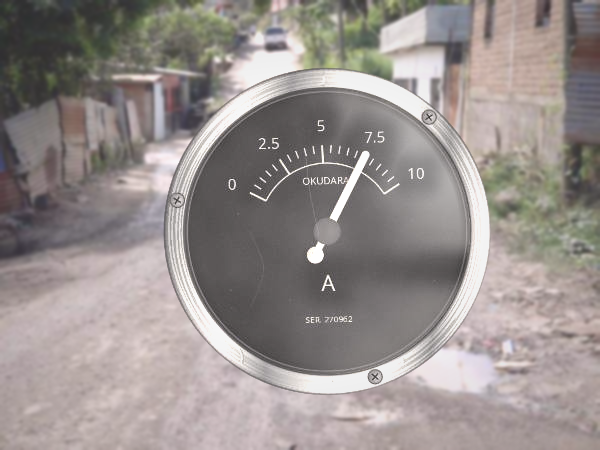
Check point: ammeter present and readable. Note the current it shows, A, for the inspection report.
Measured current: 7.5 A
